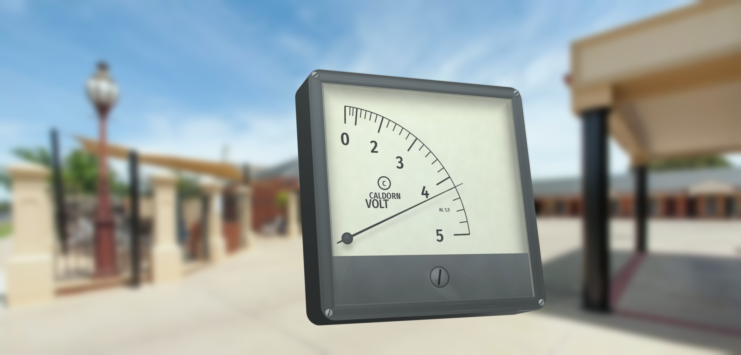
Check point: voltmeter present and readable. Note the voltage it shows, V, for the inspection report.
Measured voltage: 4.2 V
